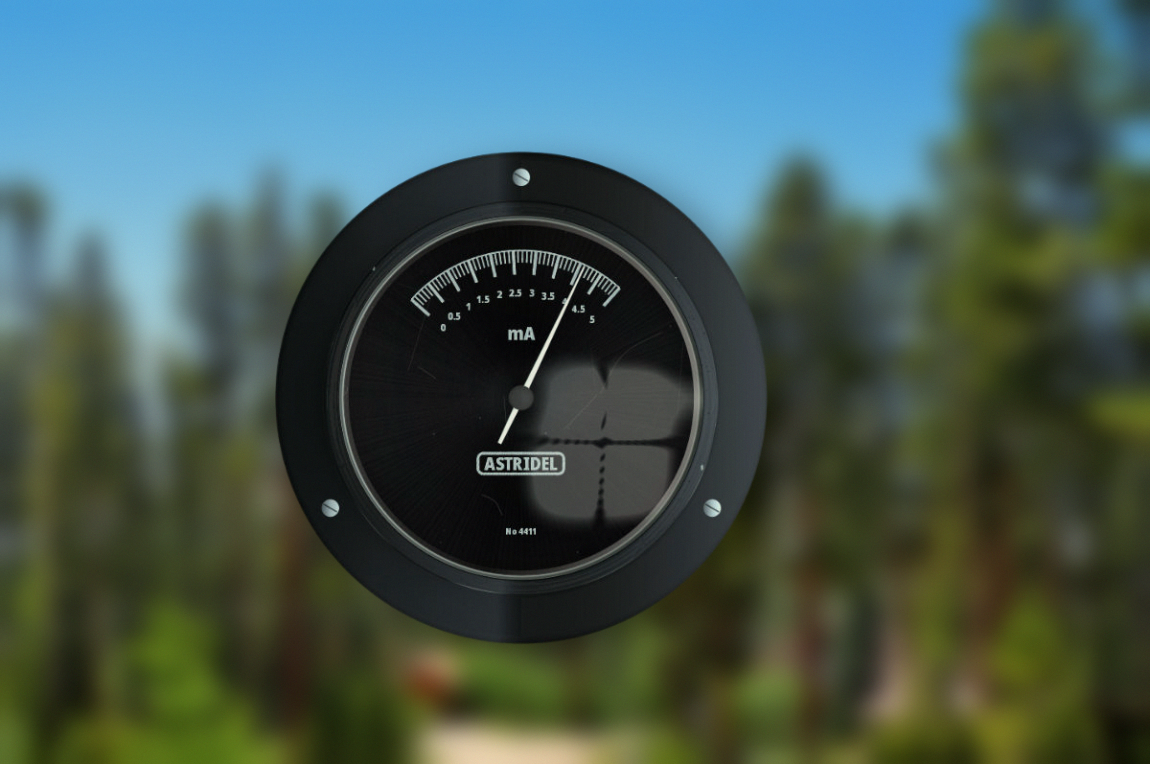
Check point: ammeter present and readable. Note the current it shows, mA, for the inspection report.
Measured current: 4.1 mA
